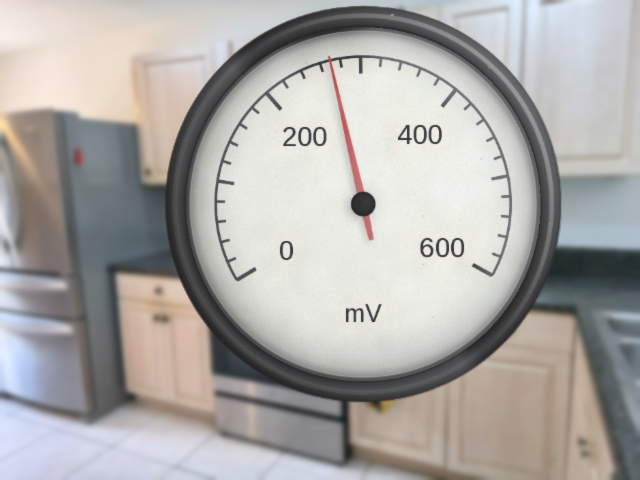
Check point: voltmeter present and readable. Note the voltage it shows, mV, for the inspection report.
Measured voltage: 270 mV
